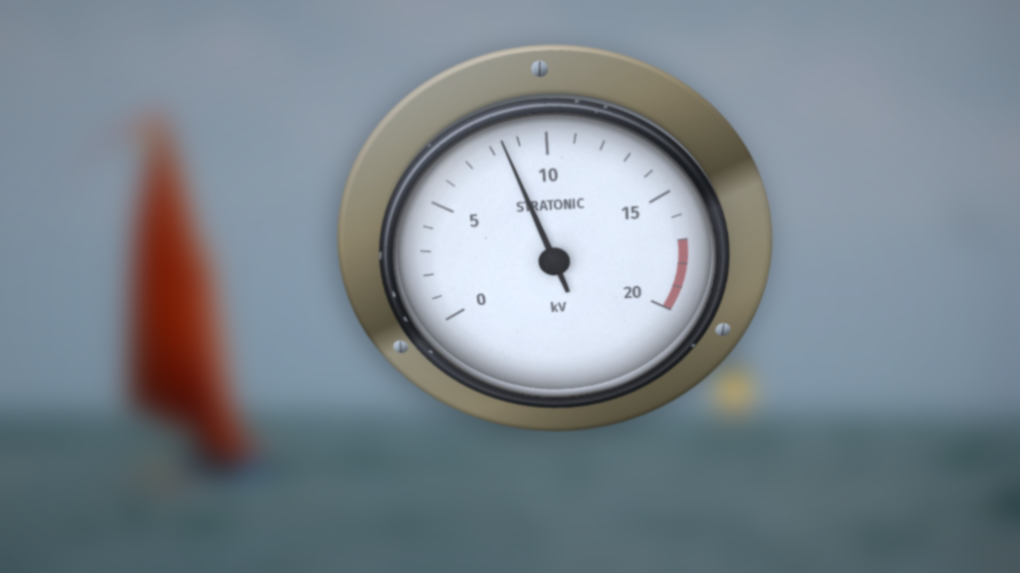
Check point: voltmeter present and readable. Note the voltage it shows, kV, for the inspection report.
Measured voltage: 8.5 kV
